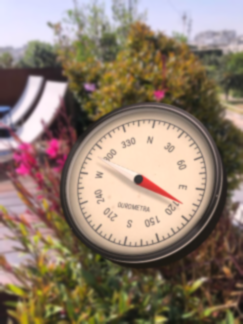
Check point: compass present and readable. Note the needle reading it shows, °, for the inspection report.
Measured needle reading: 110 °
